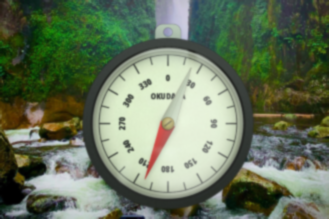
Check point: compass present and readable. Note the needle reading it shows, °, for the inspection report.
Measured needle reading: 202.5 °
